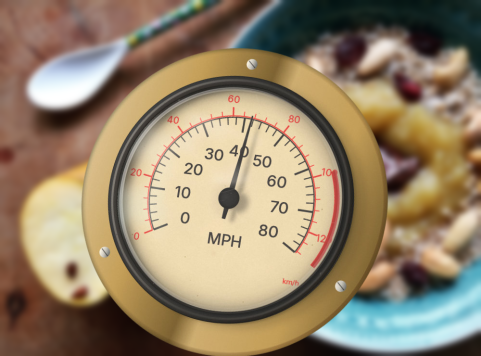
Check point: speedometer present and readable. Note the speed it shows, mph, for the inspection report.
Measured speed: 42 mph
